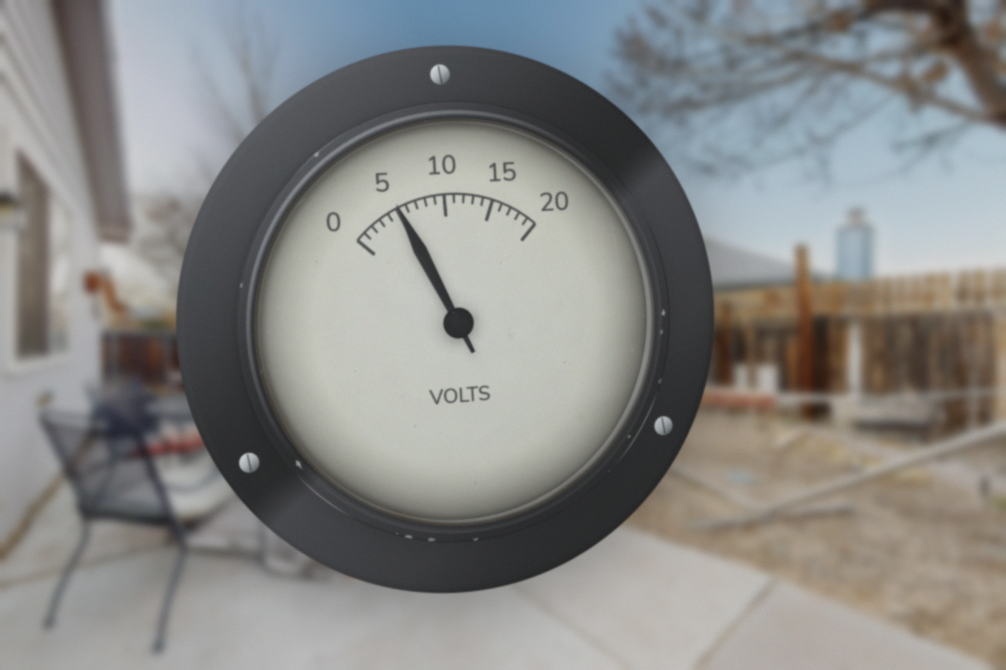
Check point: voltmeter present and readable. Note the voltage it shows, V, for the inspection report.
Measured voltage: 5 V
